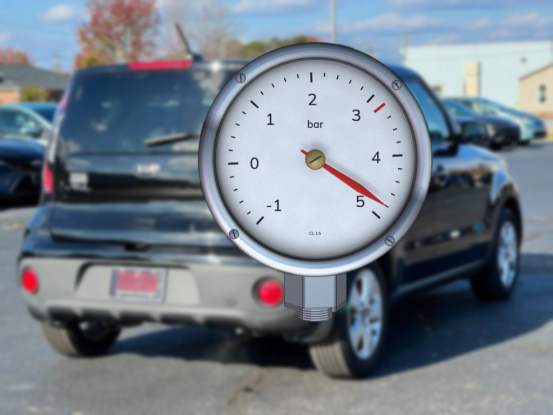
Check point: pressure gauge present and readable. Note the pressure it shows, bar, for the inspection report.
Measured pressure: 4.8 bar
